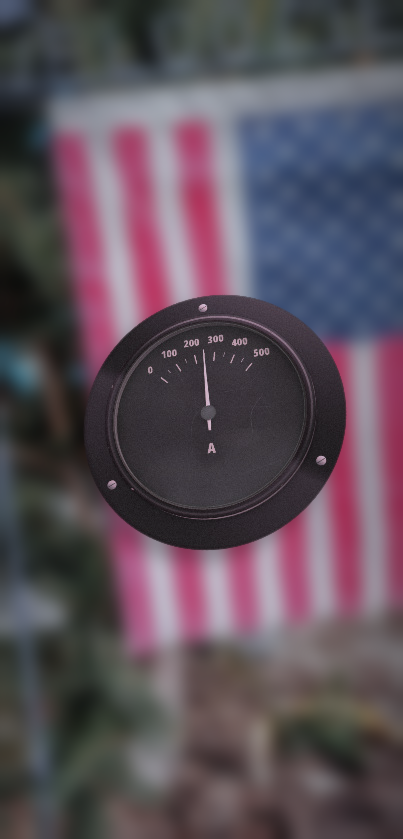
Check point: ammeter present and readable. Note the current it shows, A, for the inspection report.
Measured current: 250 A
